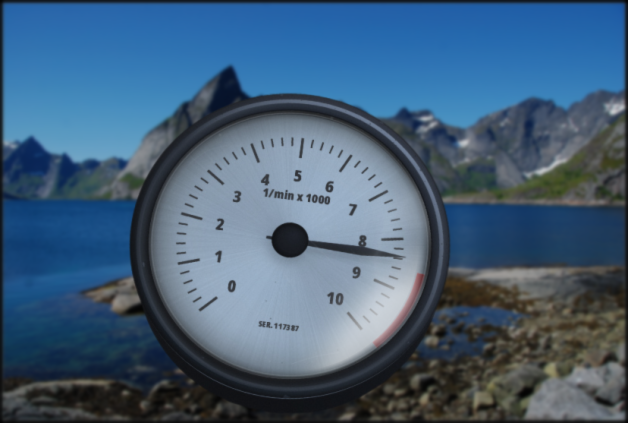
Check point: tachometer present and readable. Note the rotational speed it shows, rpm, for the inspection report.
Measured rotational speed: 8400 rpm
